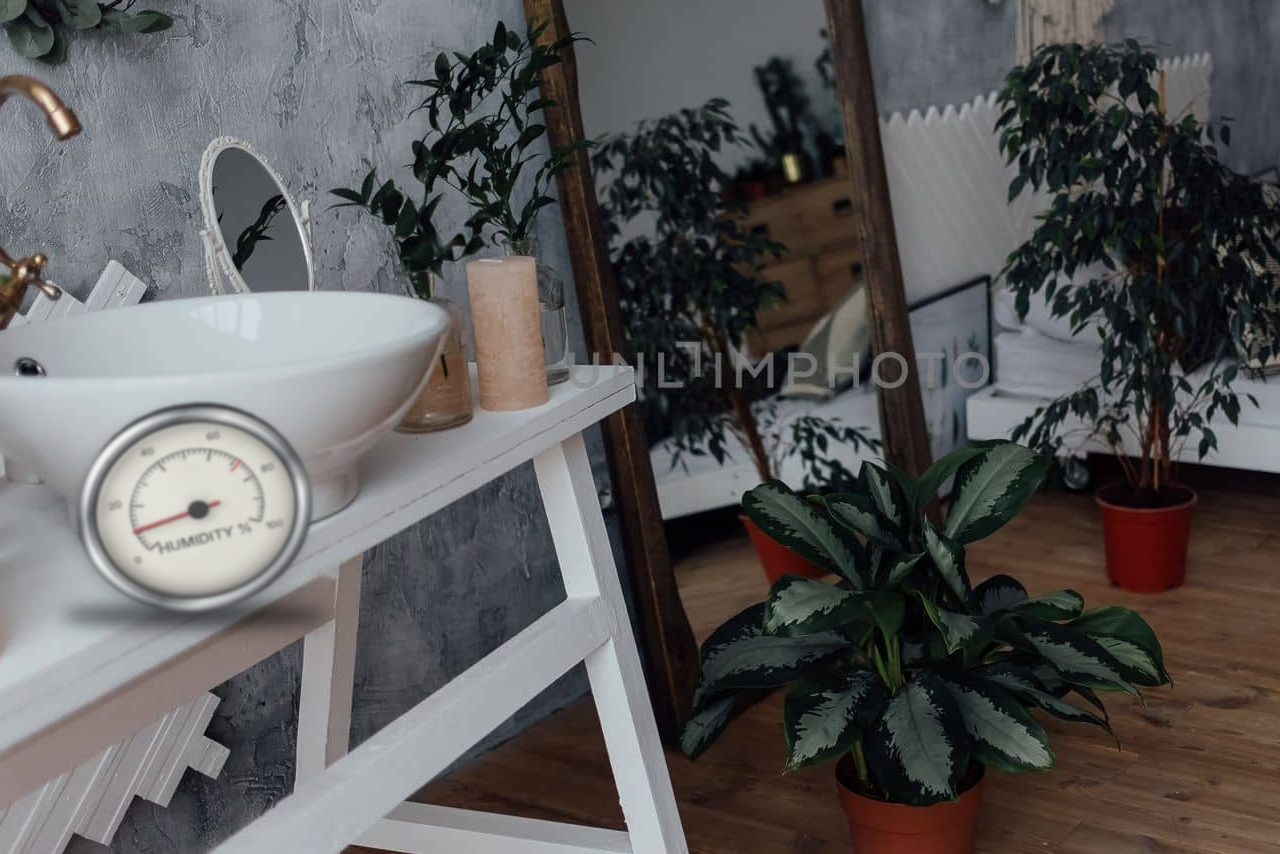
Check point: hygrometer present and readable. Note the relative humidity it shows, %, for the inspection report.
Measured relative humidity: 10 %
